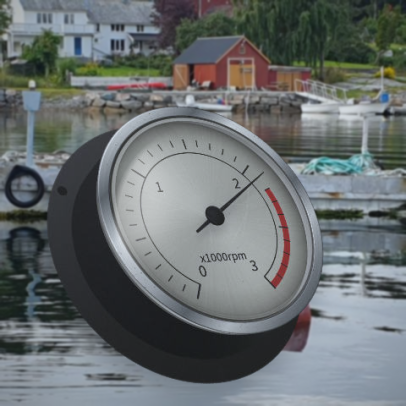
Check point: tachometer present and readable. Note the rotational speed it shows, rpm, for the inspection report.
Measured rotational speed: 2100 rpm
